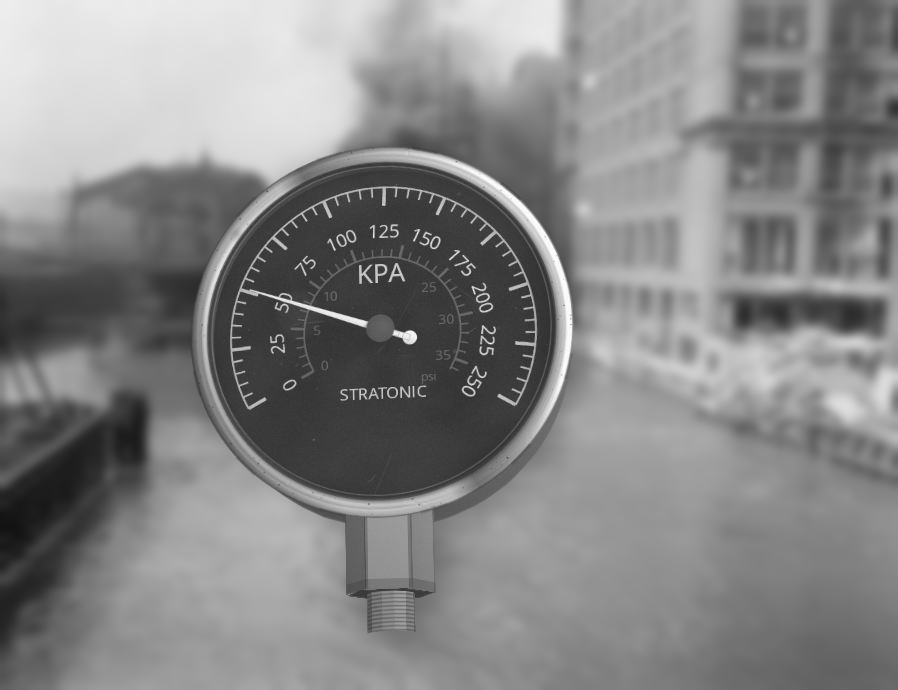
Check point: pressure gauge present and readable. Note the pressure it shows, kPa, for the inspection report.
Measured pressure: 50 kPa
